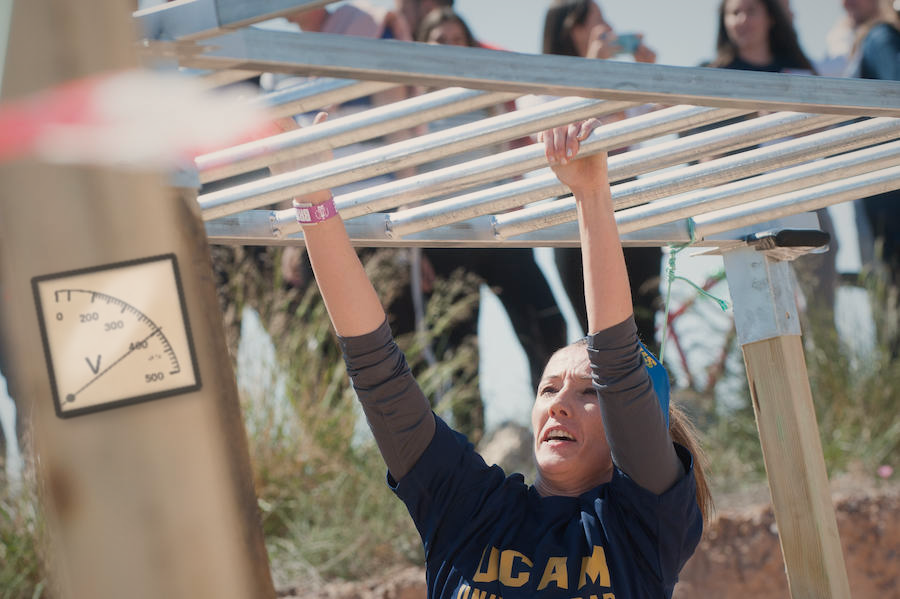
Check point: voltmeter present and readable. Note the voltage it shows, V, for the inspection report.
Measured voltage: 400 V
